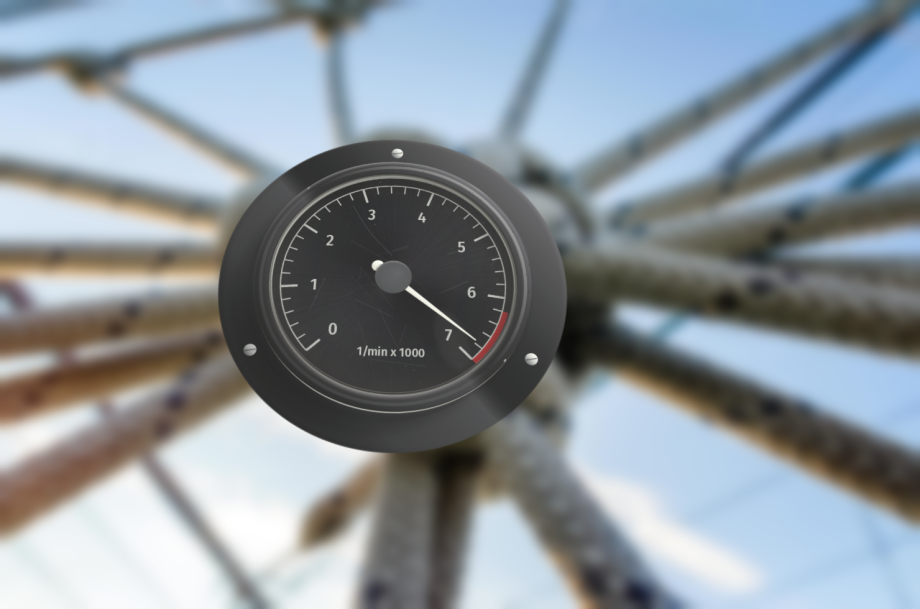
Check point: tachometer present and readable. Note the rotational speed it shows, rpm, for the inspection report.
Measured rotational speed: 6800 rpm
